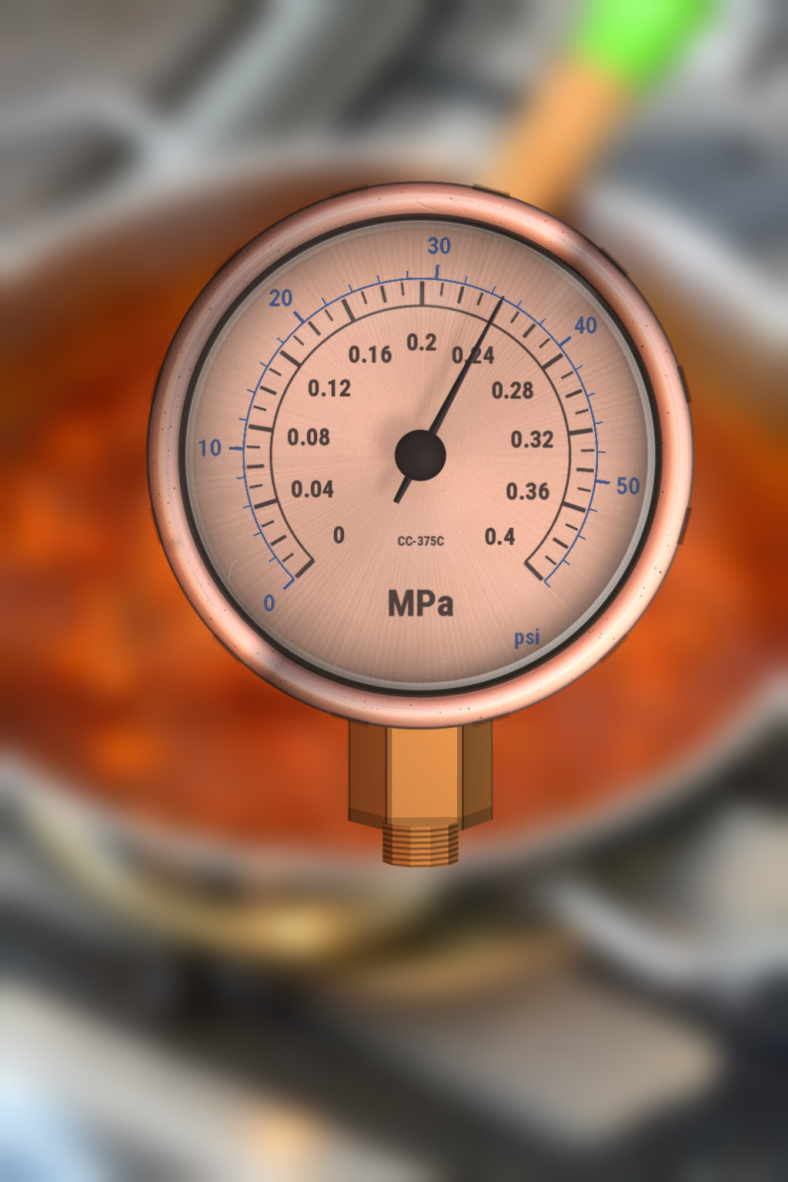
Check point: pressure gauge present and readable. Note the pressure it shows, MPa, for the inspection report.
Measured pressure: 0.24 MPa
